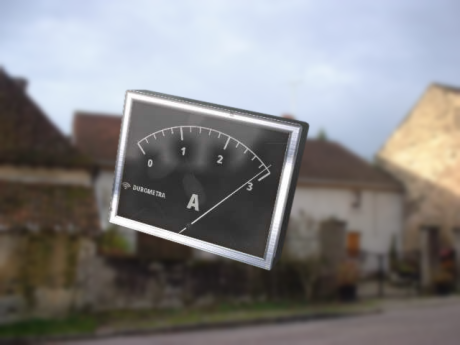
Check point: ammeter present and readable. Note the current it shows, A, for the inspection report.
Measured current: 2.9 A
